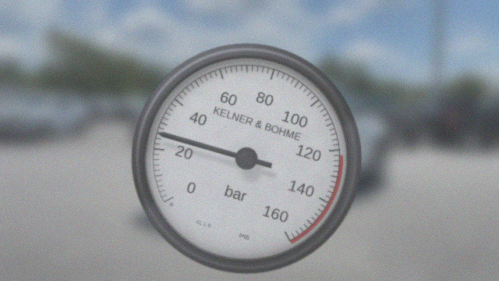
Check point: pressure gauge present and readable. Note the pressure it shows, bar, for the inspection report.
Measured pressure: 26 bar
